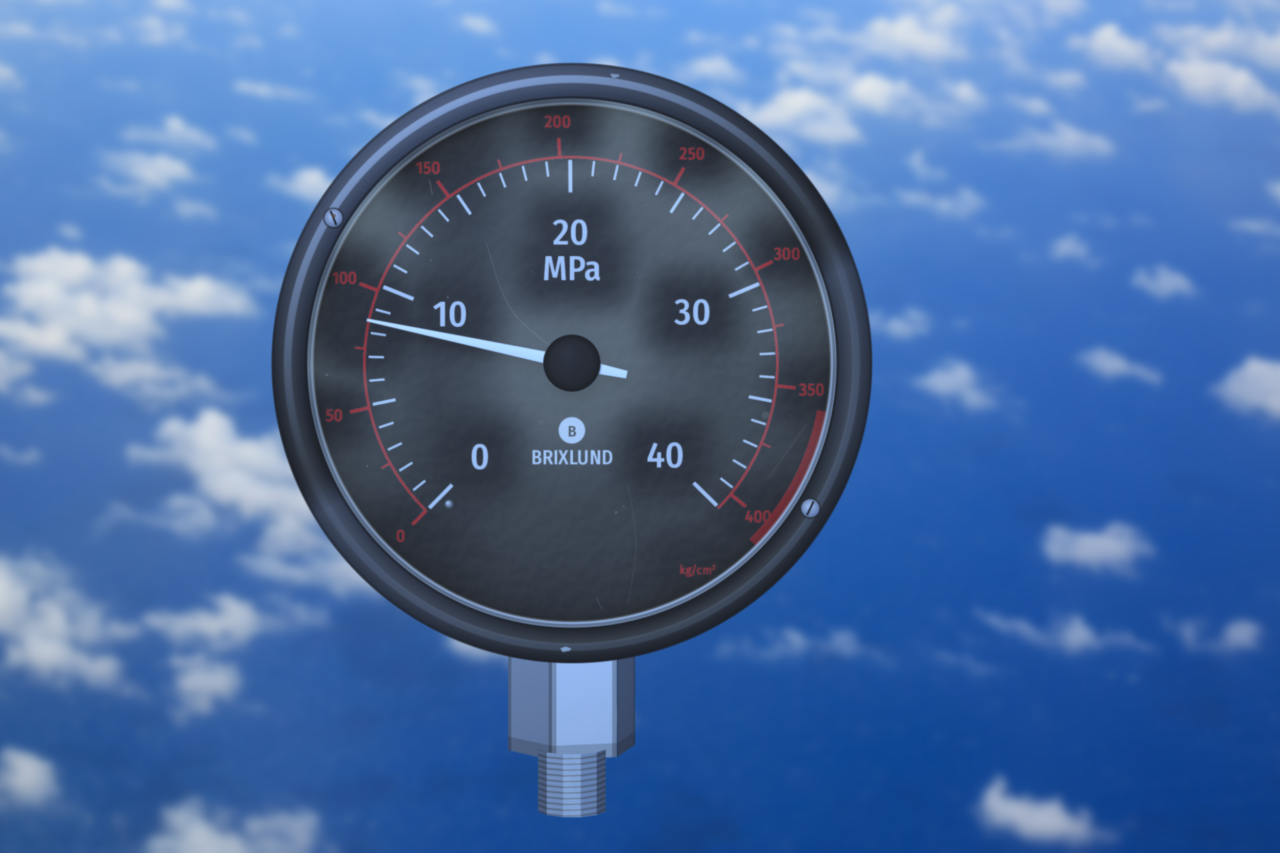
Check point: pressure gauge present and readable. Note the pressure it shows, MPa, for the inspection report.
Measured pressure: 8.5 MPa
